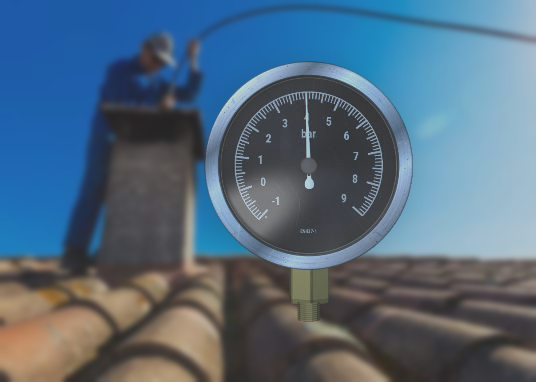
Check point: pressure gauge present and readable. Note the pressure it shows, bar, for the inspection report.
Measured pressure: 4 bar
